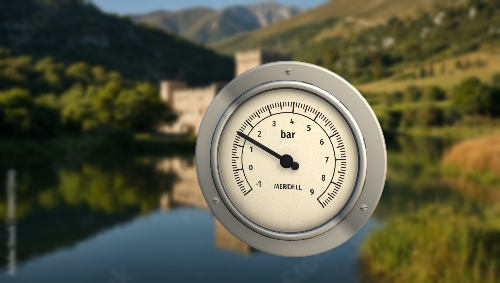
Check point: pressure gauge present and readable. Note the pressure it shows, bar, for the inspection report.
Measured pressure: 1.5 bar
